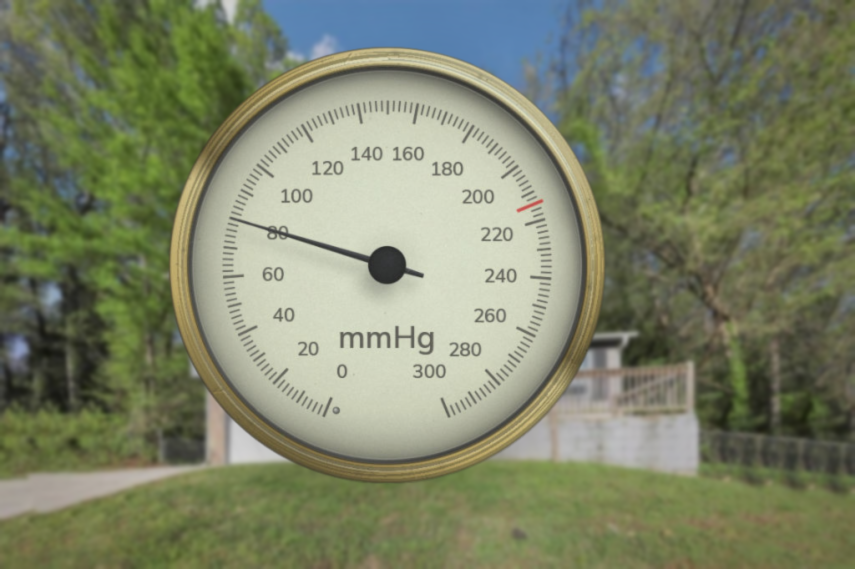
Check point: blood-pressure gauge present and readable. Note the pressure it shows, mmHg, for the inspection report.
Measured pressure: 80 mmHg
